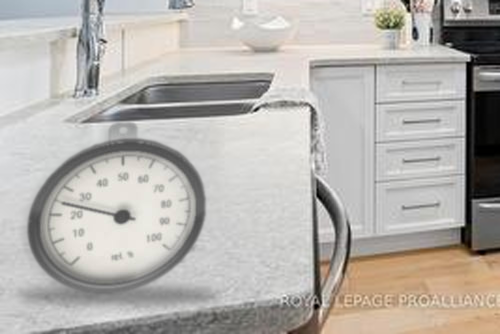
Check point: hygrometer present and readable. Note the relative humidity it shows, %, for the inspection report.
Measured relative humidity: 25 %
